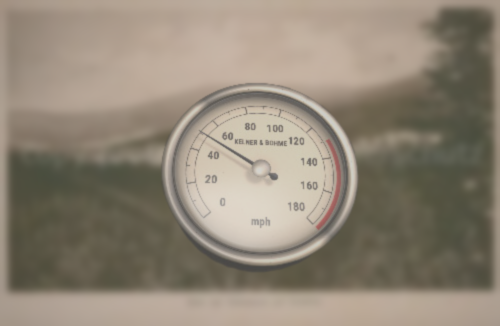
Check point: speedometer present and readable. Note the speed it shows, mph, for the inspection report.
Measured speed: 50 mph
